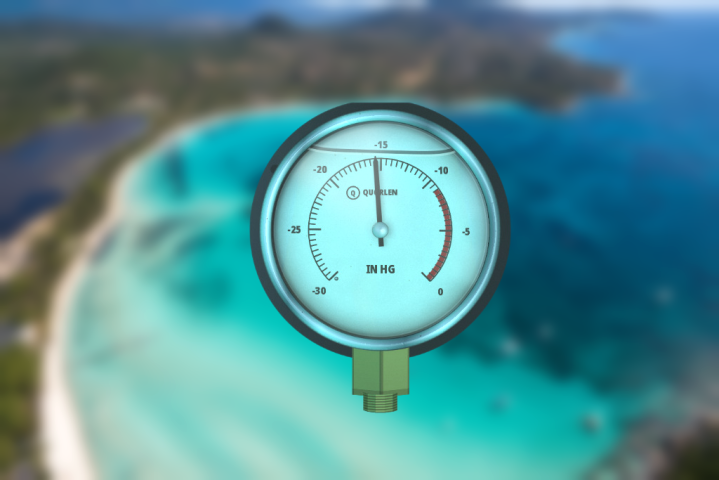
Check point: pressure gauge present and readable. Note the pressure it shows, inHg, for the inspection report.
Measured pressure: -15.5 inHg
